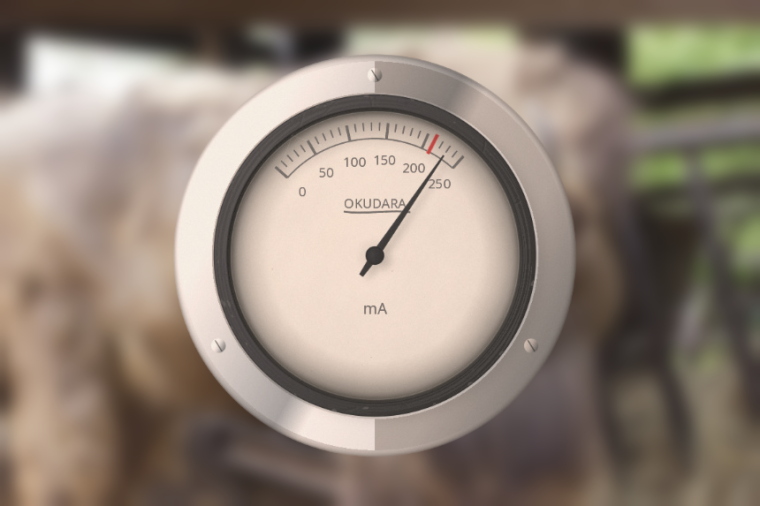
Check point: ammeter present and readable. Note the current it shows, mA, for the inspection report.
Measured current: 230 mA
